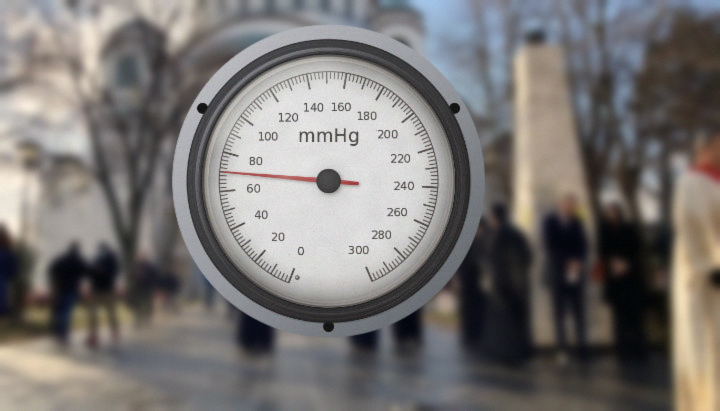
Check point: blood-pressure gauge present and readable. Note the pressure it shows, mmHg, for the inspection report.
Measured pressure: 70 mmHg
